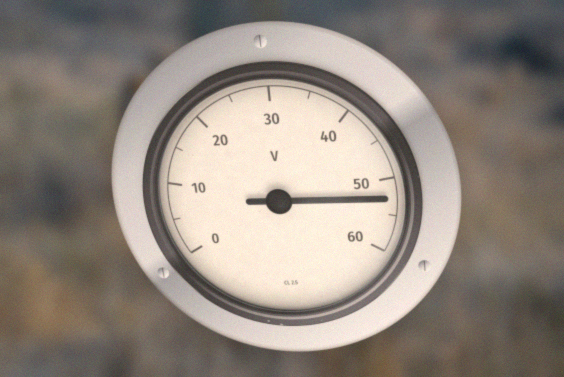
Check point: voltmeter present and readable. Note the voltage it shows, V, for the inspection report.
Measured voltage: 52.5 V
